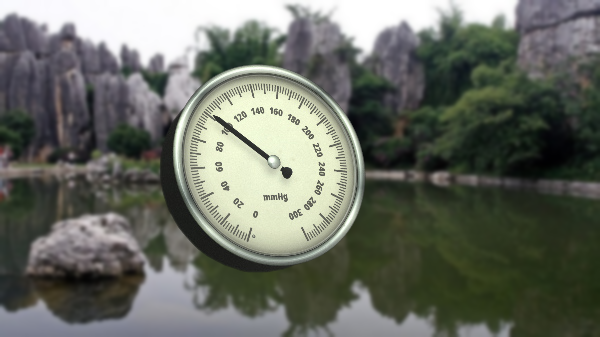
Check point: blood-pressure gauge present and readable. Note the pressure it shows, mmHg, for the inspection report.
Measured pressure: 100 mmHg
